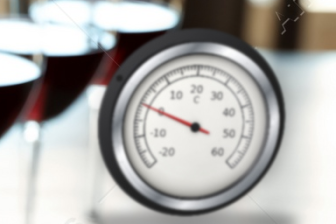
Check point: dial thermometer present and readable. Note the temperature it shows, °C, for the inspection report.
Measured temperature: 0 °C
